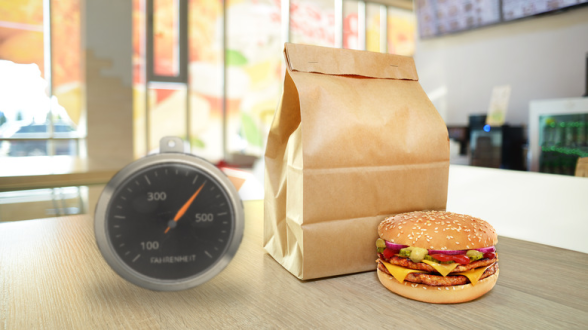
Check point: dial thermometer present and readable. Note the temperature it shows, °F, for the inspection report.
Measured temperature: 420 °F
